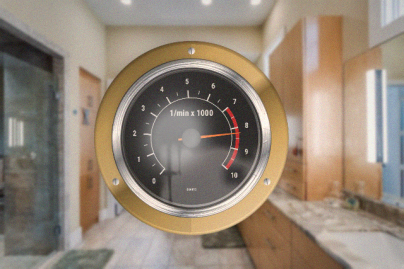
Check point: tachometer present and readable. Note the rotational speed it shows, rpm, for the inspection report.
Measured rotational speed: 8250 rpm
